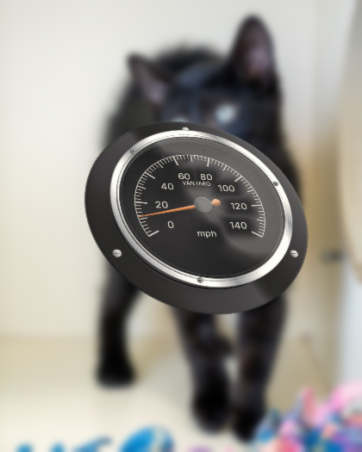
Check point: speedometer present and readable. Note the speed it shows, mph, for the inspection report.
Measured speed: 10 mph
